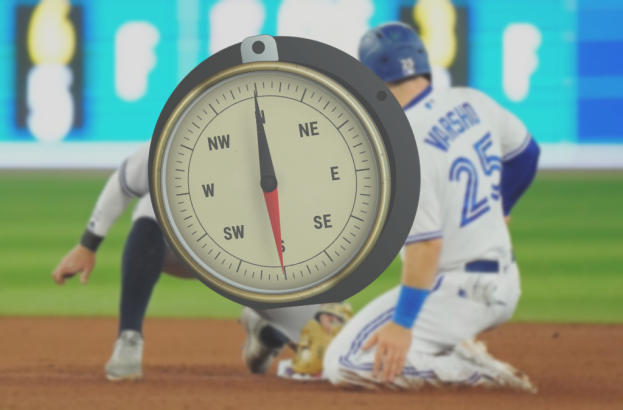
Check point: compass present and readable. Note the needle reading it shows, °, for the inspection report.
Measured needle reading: 180 °
